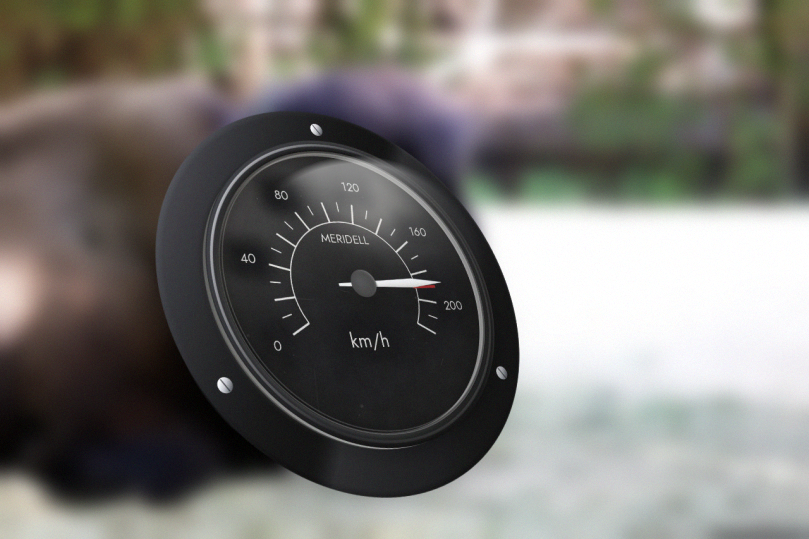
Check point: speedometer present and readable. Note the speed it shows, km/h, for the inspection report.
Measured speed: 190 km/h
